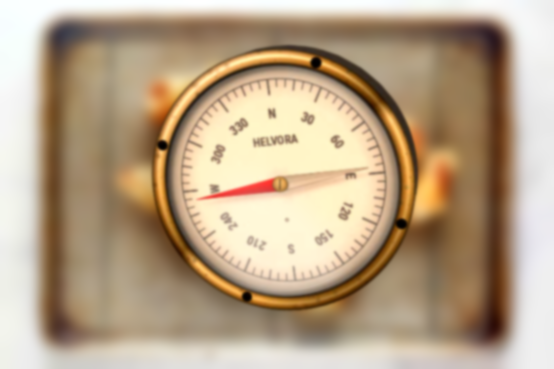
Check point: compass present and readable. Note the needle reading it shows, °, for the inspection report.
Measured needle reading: 265 °
